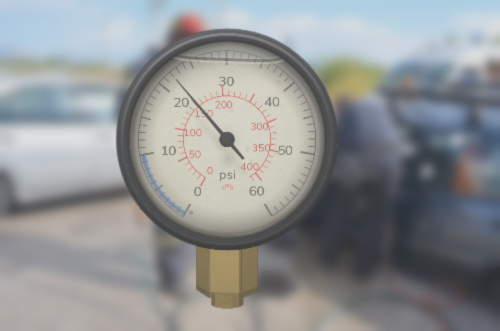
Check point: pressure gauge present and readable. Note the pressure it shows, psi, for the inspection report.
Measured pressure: 22 psi
